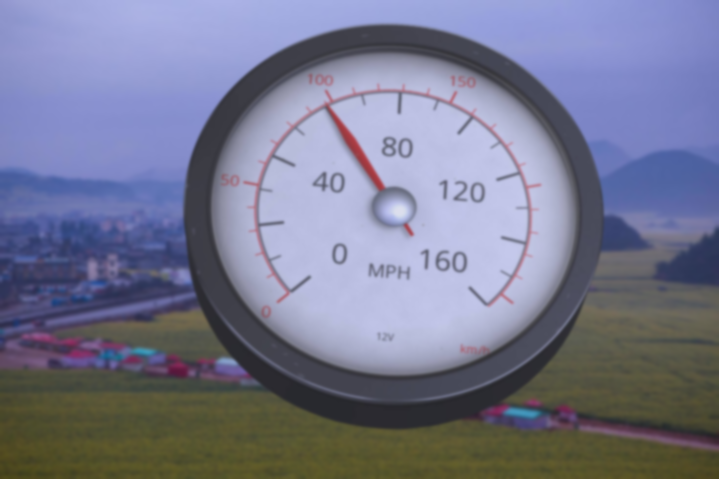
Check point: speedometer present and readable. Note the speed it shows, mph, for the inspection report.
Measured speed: 60 mph
